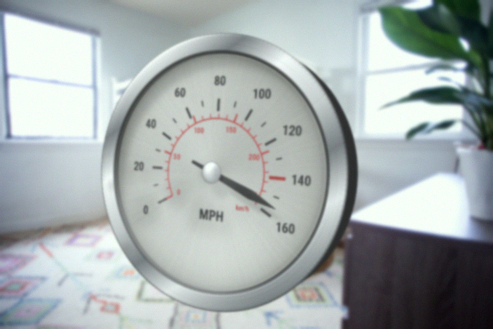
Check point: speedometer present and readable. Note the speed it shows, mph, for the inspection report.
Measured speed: 155 mph
